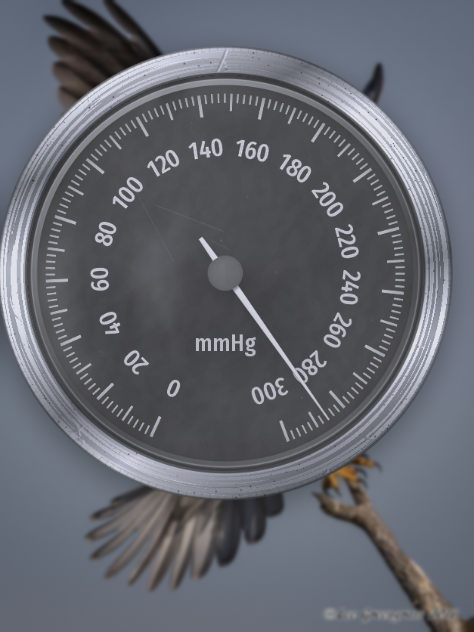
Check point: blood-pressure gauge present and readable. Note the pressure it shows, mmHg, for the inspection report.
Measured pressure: 286 mmHg
